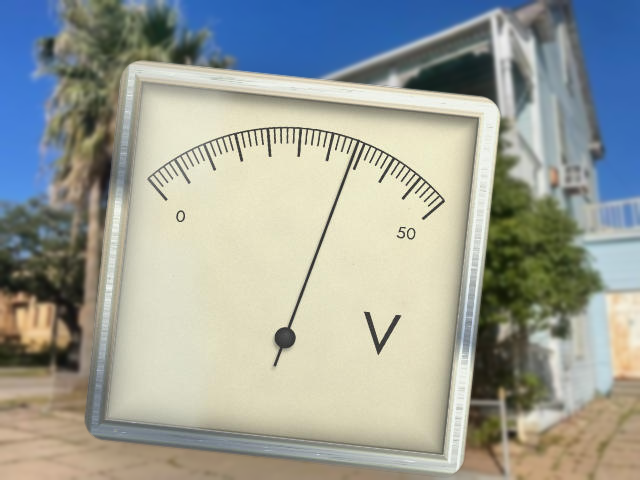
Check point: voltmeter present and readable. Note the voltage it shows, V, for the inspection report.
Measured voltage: 34 V
